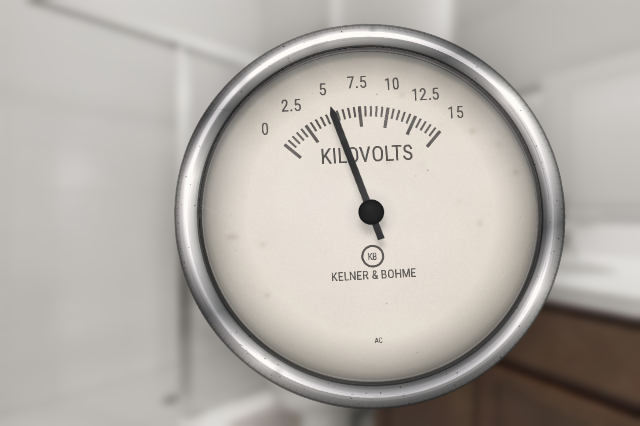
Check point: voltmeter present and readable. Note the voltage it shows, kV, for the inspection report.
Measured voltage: 5 kV
